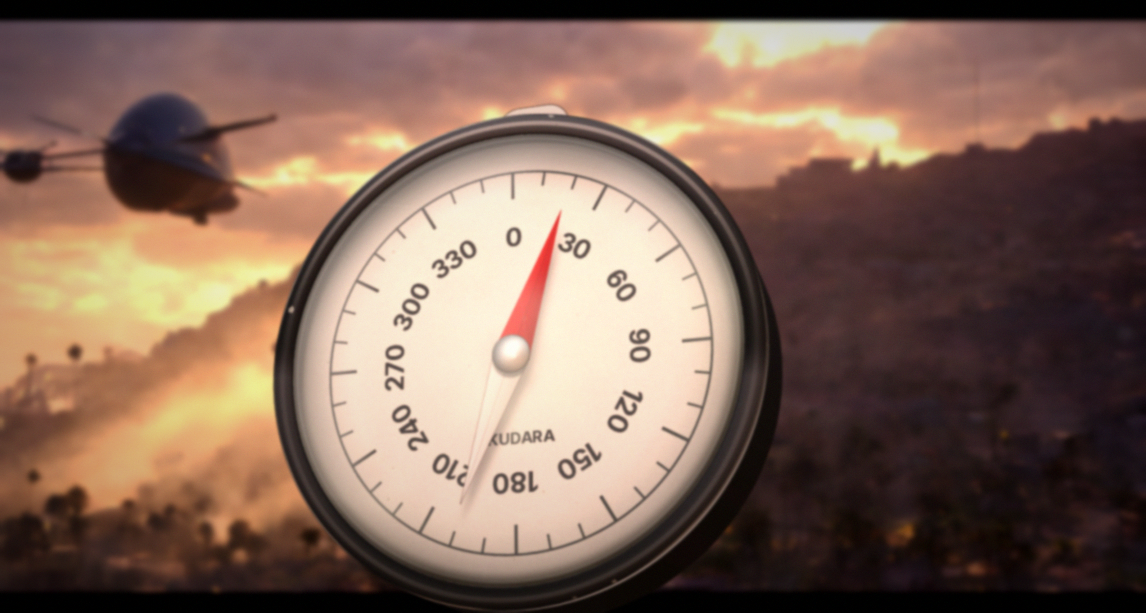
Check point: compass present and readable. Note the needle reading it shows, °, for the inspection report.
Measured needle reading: 20 °
